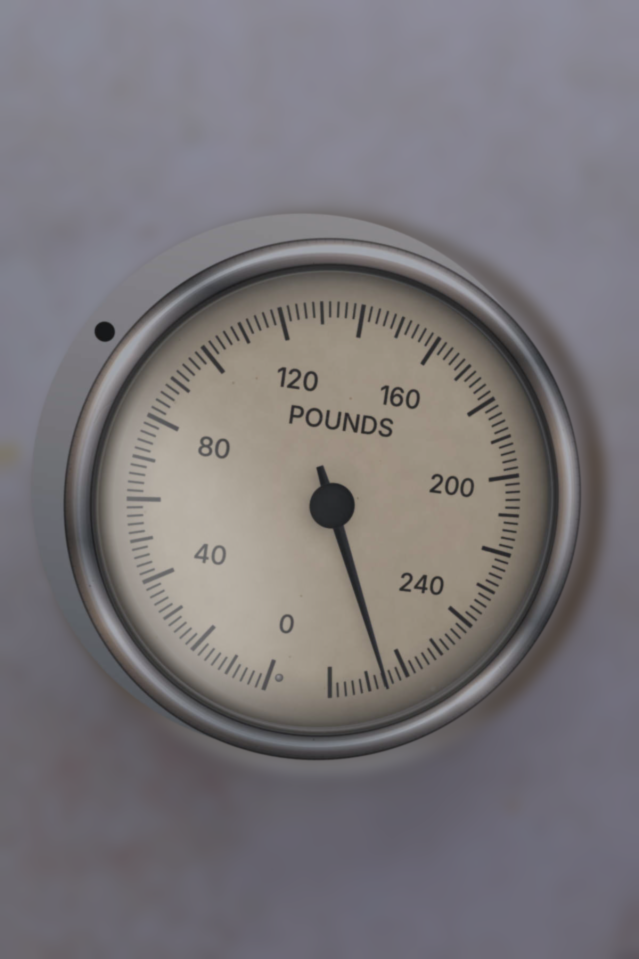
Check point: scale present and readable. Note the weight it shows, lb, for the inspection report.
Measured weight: 266 lb
